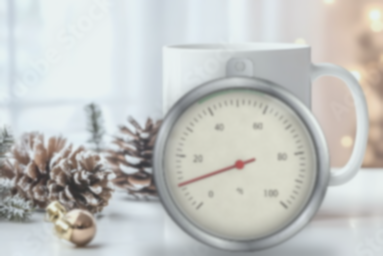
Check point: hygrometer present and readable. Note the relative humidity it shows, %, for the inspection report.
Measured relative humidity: 10 %
